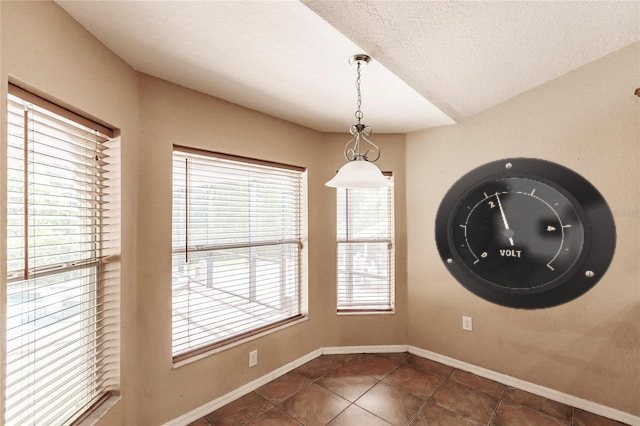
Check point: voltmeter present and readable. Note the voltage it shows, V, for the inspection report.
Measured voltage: 2.25 V
